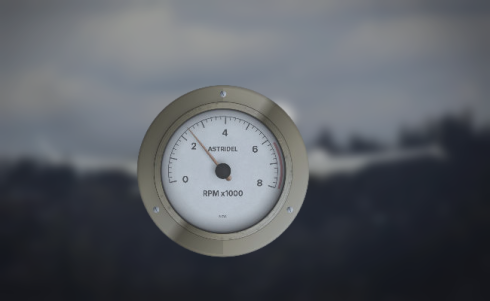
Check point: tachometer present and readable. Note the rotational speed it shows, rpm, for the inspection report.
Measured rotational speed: 2400 rpm
